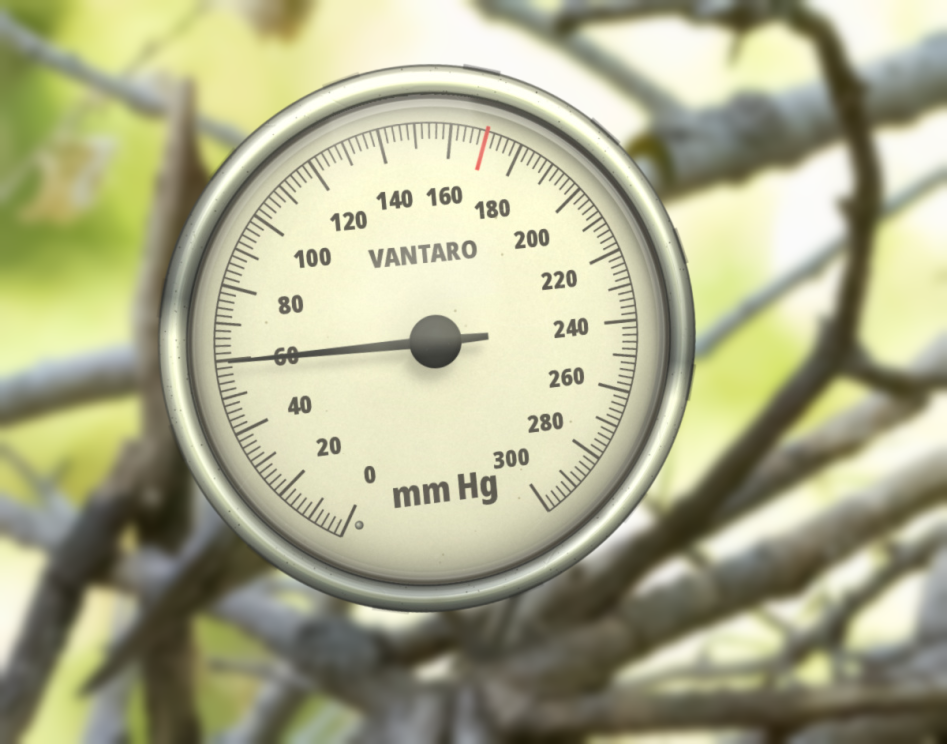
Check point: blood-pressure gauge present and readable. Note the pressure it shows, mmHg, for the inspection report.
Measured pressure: 60 mmHg
